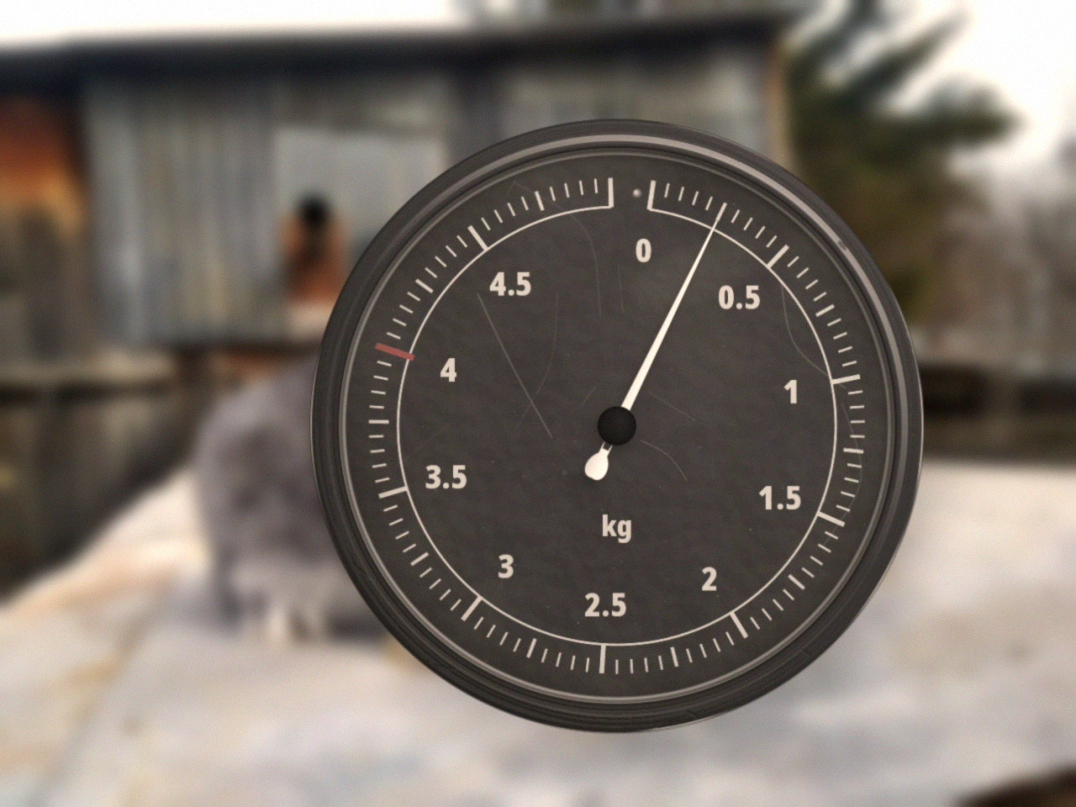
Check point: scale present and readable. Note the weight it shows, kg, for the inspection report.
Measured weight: 0.25 kg
